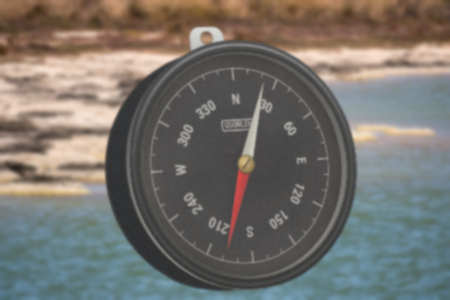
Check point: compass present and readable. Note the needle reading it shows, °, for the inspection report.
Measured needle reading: 200 °
